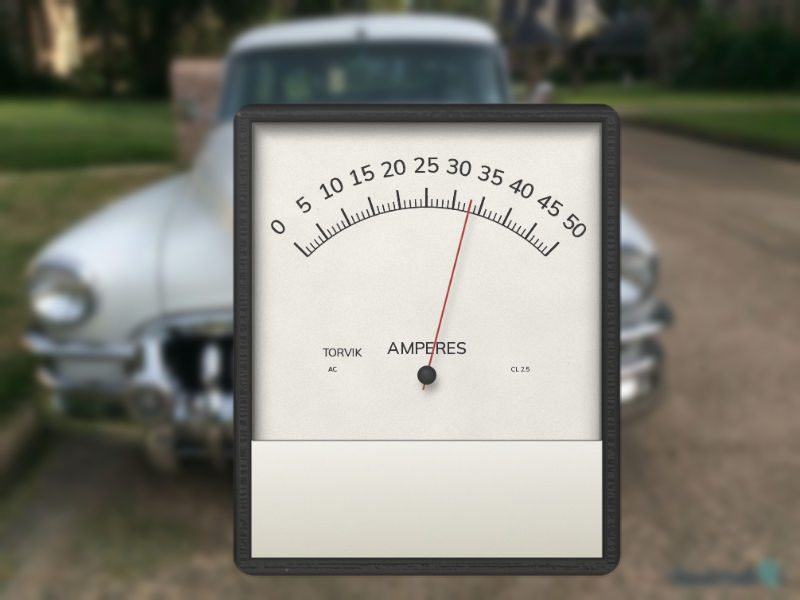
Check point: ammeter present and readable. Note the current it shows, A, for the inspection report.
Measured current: 33 A
